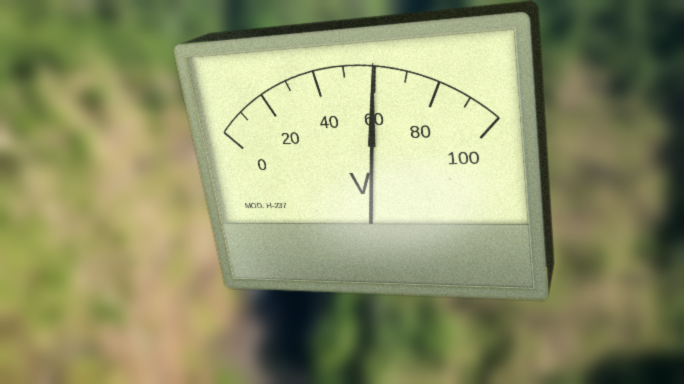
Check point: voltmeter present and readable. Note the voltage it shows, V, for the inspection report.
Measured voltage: 60 V
